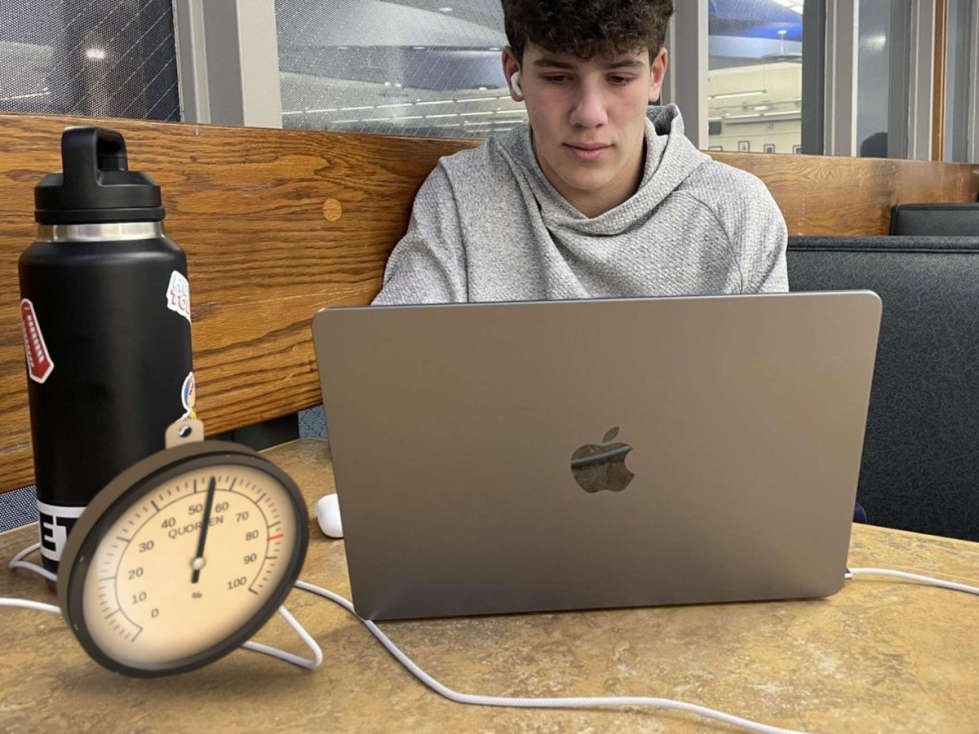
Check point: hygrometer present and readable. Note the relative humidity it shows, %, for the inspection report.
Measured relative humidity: 54 %
